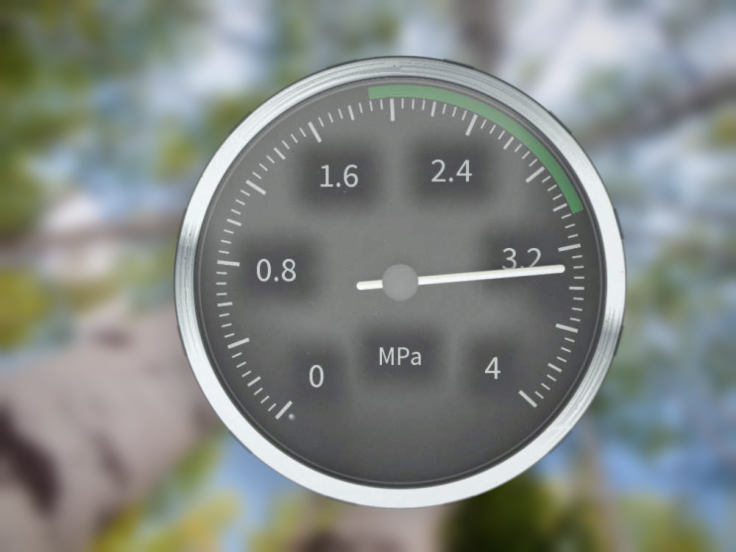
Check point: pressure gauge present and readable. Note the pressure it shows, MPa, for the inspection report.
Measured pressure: 3.3 MPa
